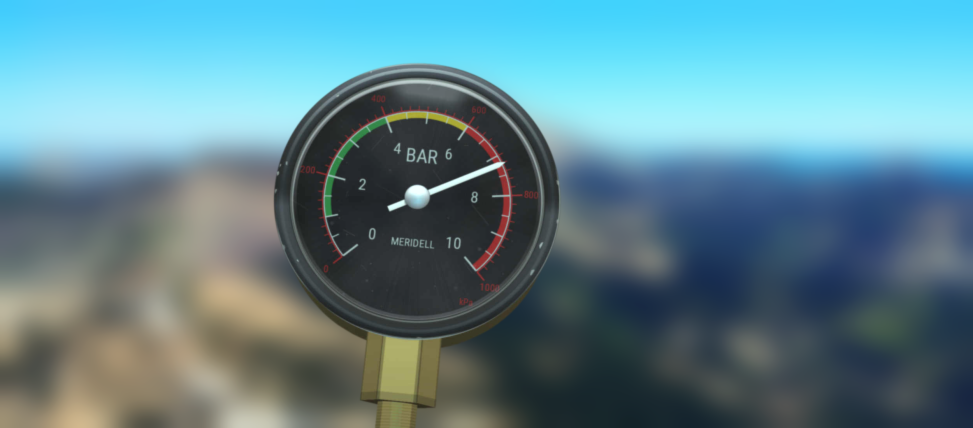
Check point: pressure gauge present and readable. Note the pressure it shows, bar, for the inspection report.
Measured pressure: 7.25 bar
